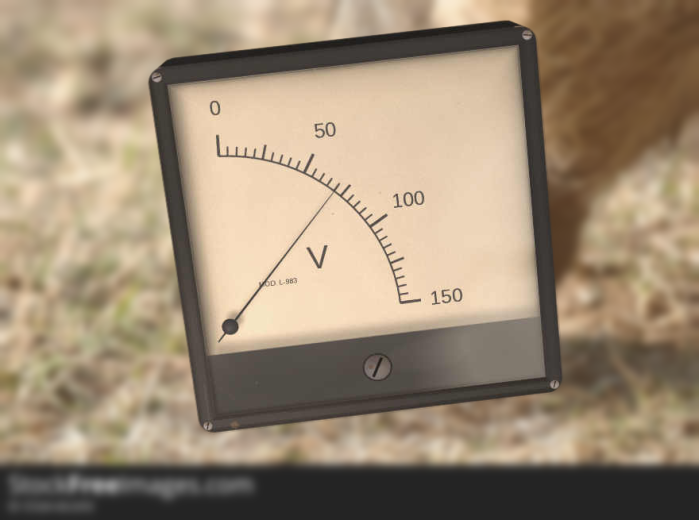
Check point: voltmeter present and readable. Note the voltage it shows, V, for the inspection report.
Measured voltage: 70 V
